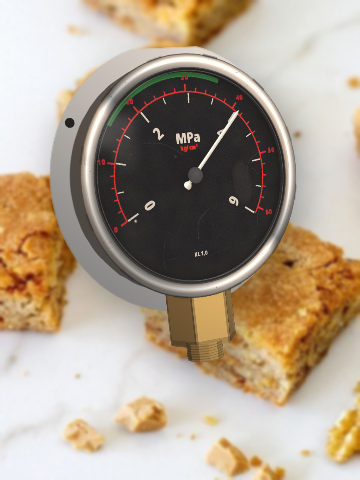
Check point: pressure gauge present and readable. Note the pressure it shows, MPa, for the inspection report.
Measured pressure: 4 MPa
